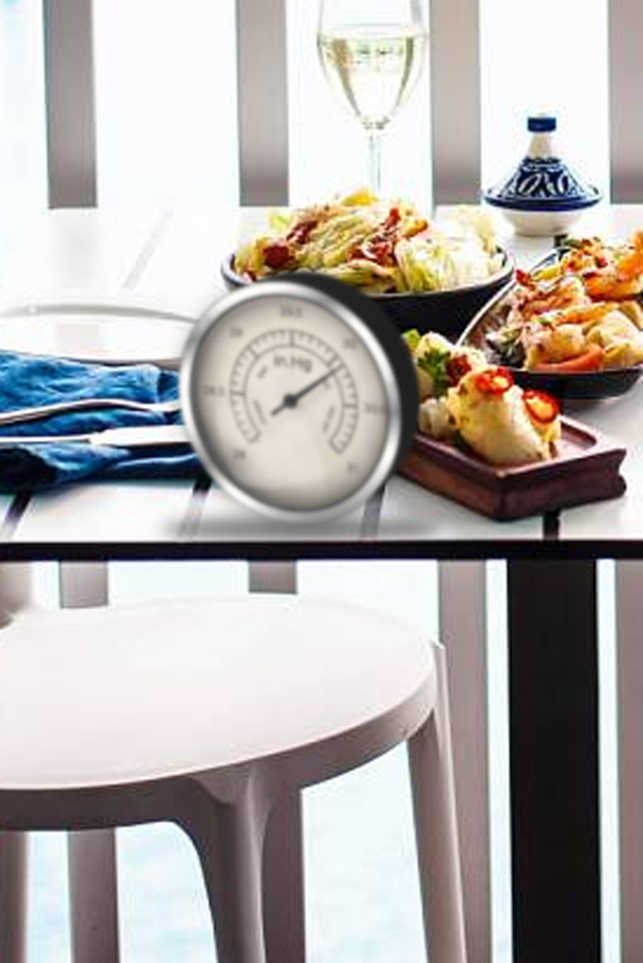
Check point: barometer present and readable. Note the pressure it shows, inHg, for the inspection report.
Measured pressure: 30.1 inHg
